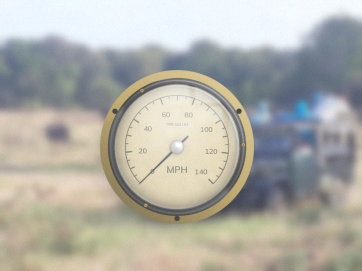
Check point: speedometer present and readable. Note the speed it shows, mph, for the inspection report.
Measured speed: 0 mph
